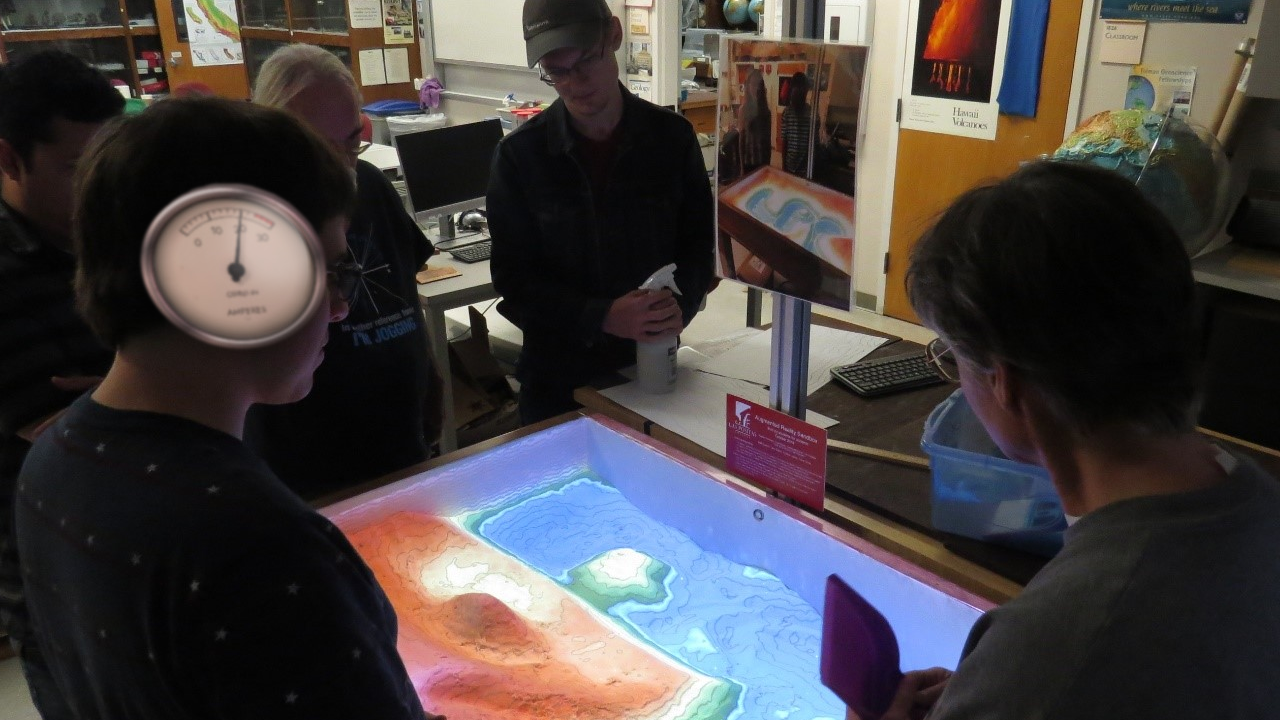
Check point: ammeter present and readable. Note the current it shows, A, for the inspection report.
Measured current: 20 A
